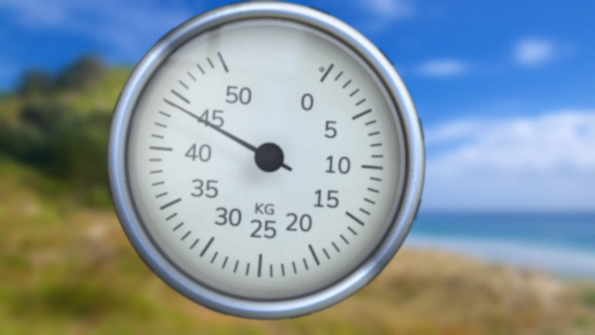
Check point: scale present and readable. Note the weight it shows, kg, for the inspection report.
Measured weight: 44 kg
